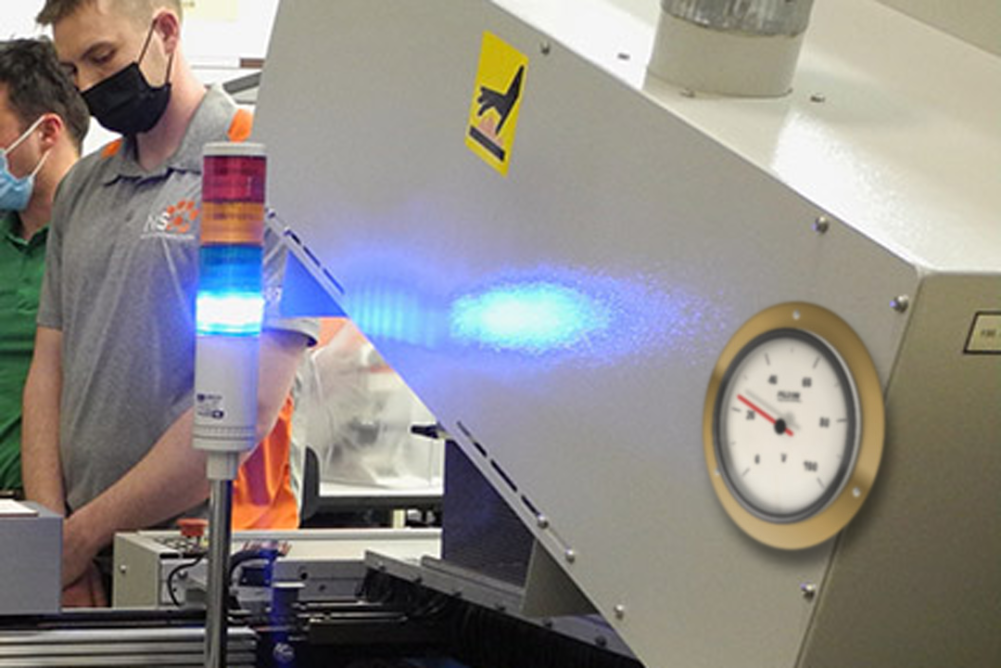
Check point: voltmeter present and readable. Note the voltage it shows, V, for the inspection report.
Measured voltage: 25 V
